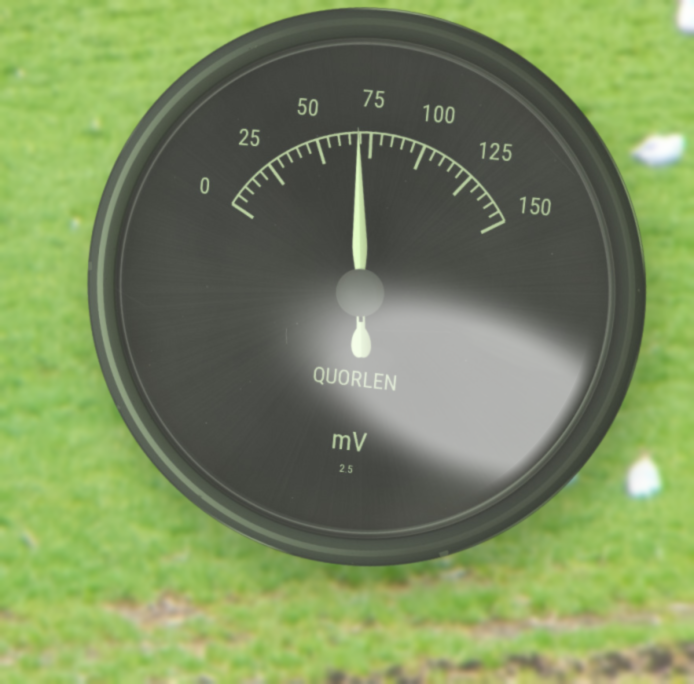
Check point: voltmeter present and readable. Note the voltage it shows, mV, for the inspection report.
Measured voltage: 70 mV
